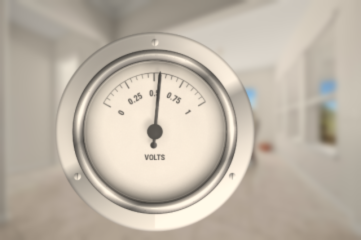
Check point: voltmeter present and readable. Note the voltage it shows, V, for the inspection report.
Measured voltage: 0.55 V
